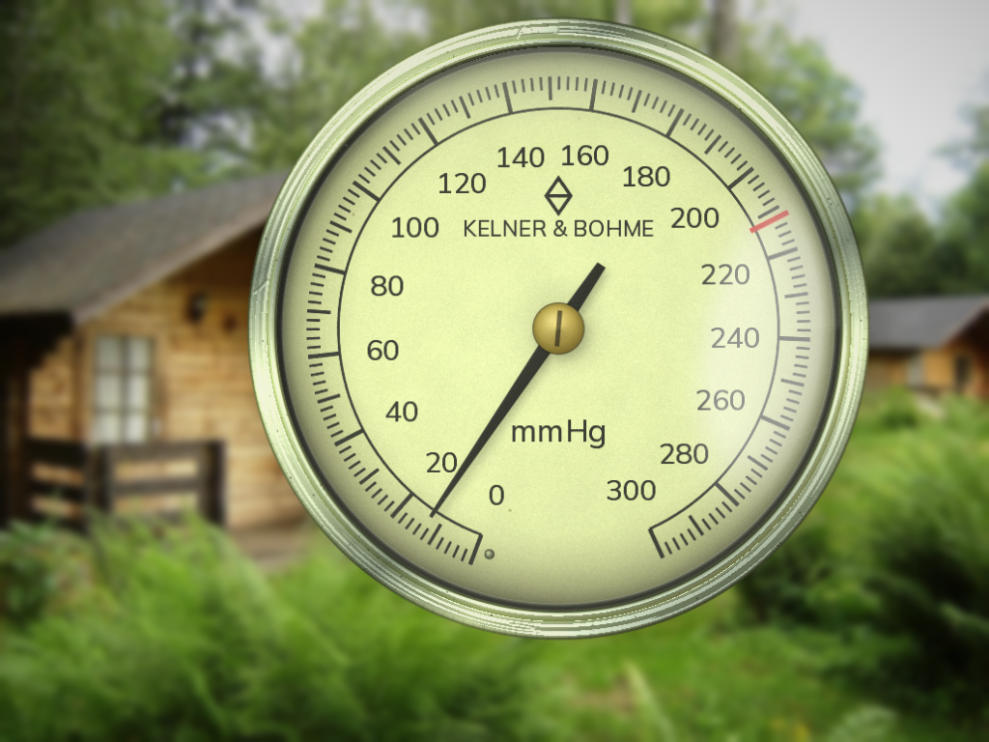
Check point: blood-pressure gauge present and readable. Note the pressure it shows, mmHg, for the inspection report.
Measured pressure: 13 mmHg
